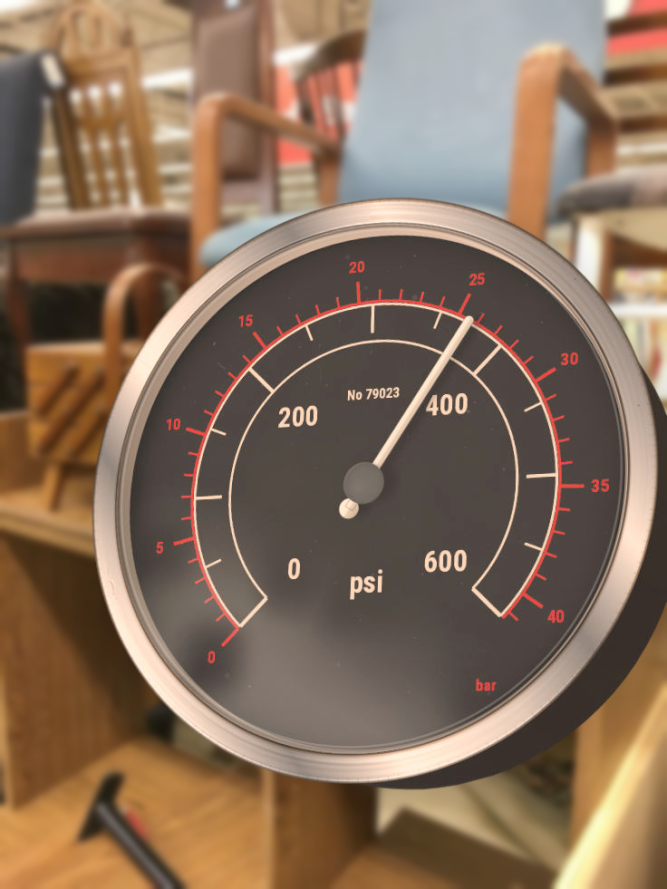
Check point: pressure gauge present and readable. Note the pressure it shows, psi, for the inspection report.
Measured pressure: 375 psi
